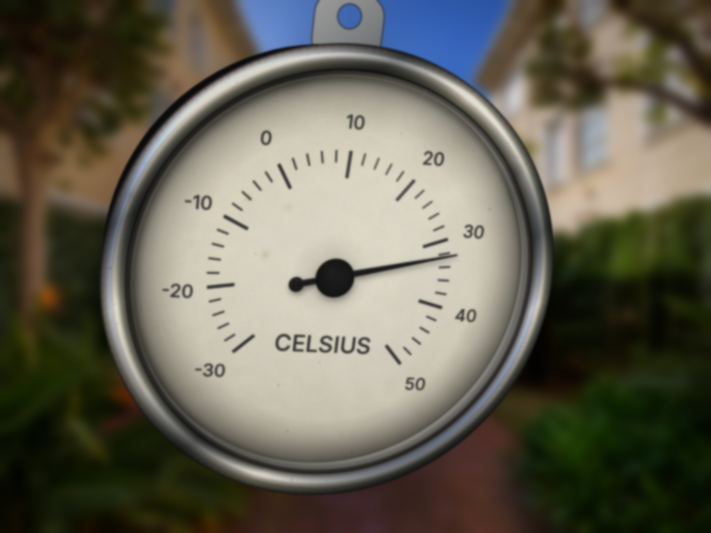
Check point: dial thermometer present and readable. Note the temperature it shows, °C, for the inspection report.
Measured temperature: 32 °C
